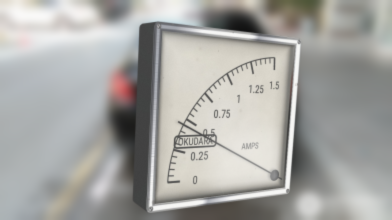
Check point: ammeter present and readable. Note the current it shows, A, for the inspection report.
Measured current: 0.45 A
